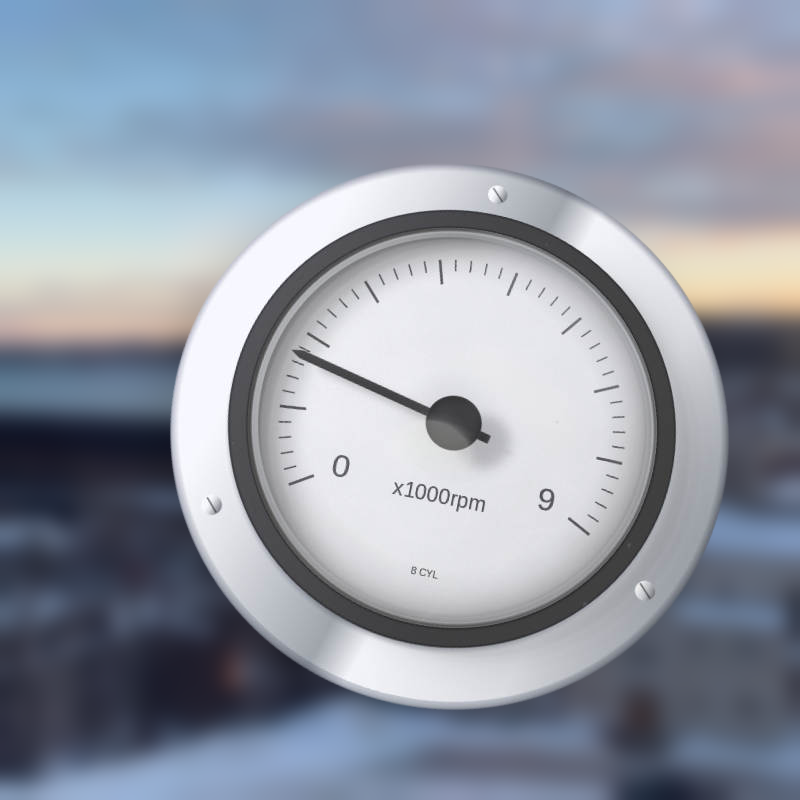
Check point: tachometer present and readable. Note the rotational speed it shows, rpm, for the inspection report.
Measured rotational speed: 1700 rpm
